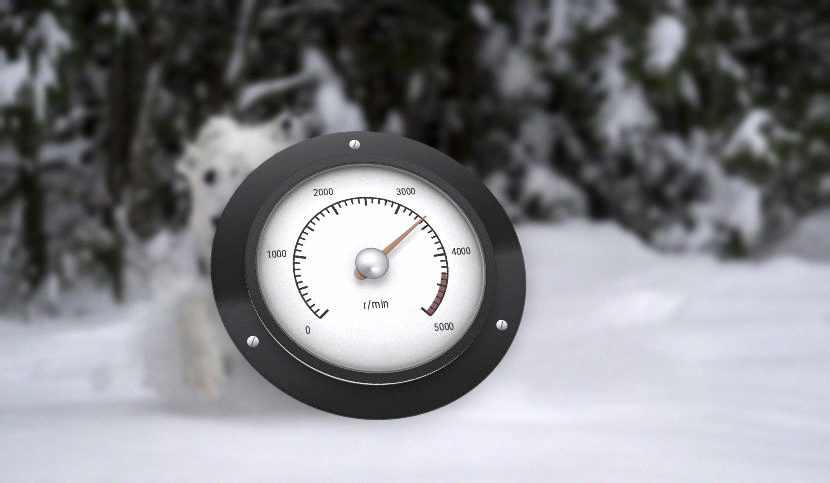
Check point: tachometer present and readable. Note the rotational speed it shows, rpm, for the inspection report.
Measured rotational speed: 3400 rpm
